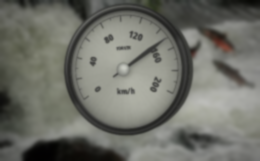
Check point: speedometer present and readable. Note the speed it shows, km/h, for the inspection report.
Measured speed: 150 km/h
